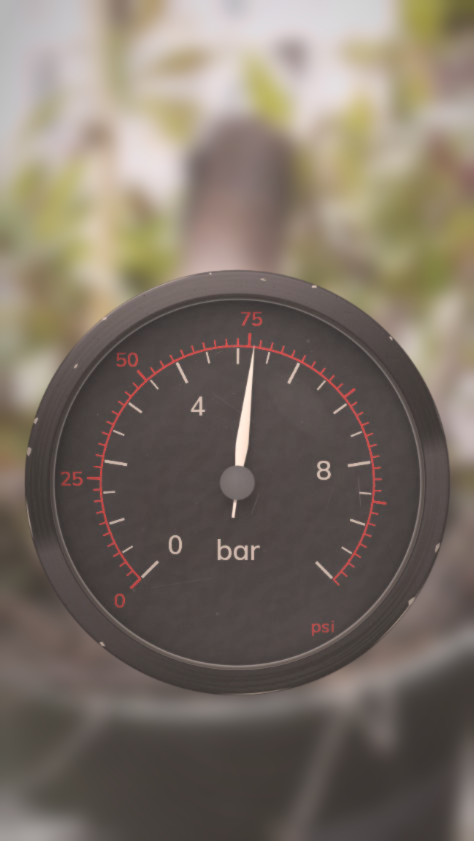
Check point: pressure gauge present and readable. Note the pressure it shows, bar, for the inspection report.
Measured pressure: 5.25 bar
